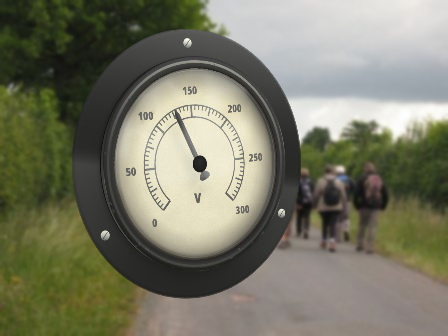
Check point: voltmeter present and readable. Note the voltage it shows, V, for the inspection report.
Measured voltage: 125 V
